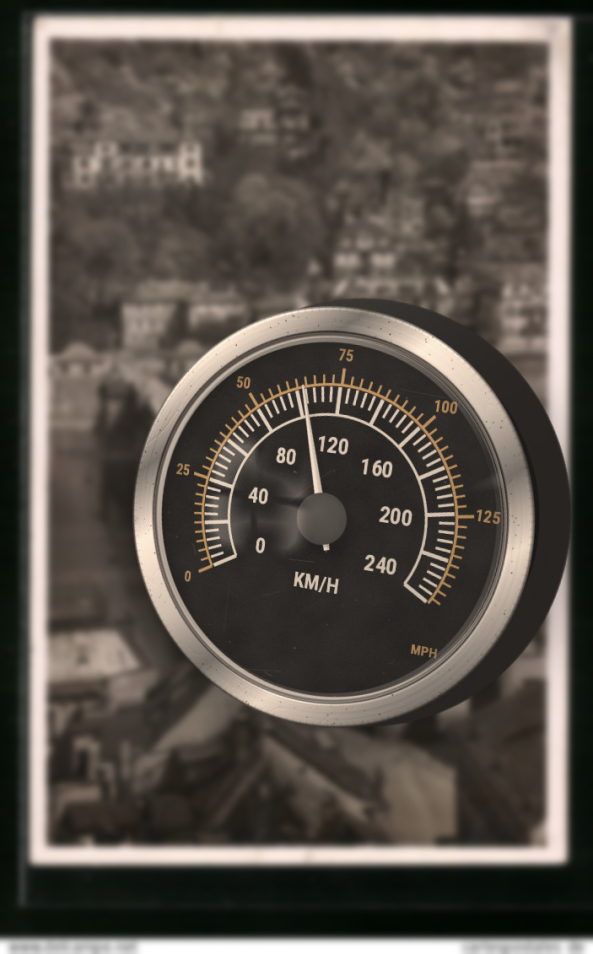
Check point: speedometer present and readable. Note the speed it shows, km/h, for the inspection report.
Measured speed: 104 km/h
